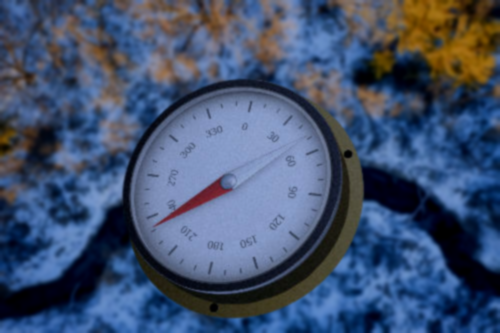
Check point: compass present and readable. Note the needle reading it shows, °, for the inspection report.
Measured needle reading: 230 °
